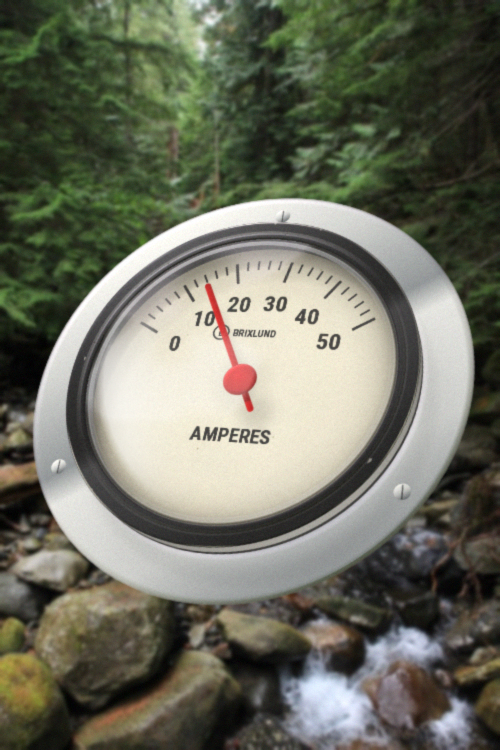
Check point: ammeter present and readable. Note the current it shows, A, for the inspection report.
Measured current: 14 A
